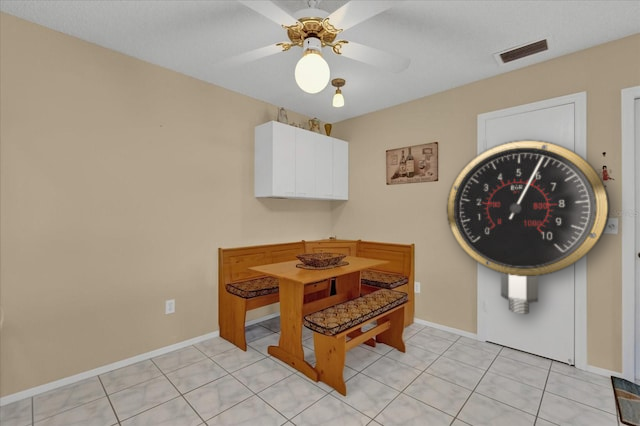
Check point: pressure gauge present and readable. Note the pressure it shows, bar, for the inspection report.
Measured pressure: 5.8 bar
